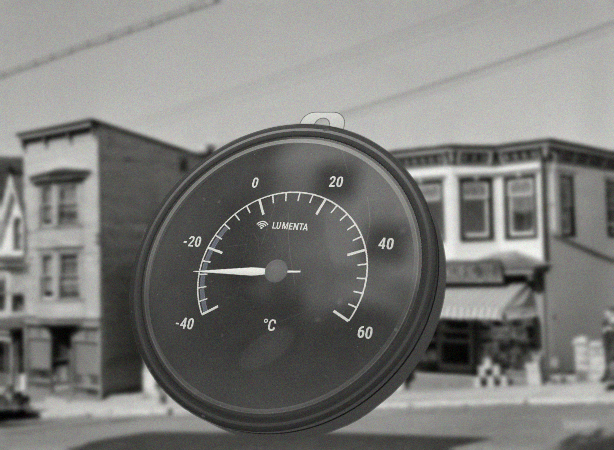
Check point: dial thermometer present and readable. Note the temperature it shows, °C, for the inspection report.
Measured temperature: -28 °C
